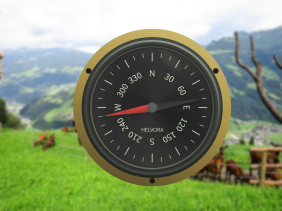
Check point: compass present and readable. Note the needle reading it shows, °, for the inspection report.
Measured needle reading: 260 °
